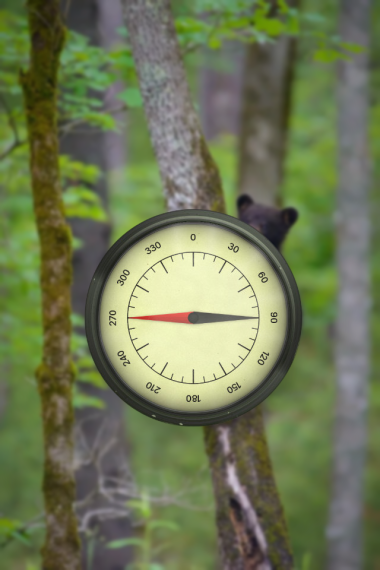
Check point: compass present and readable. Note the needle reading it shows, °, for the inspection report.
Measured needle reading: 270 °
